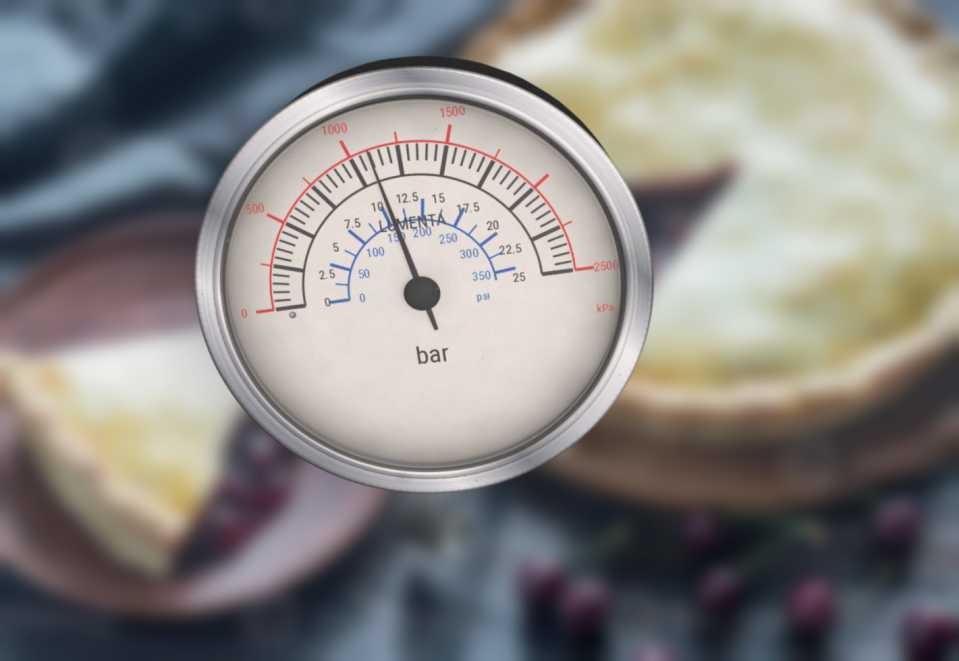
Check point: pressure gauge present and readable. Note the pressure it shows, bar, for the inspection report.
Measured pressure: 11 bar
